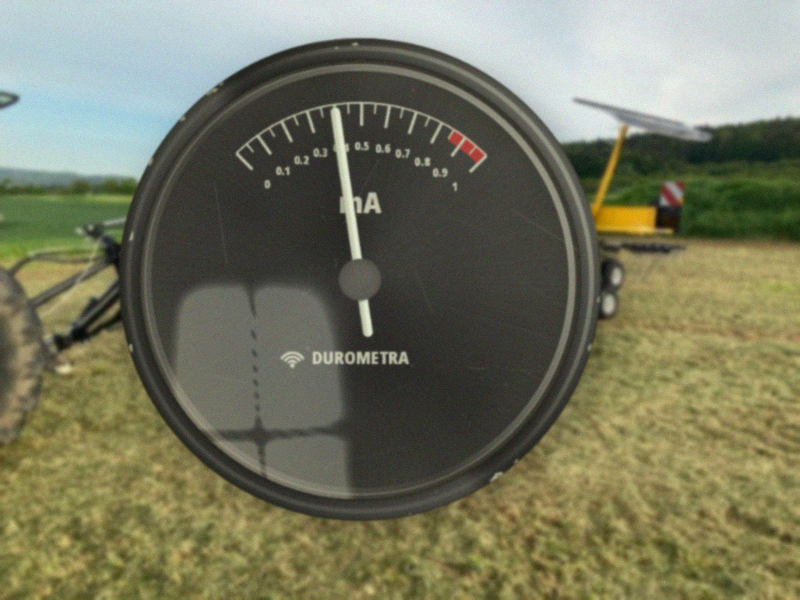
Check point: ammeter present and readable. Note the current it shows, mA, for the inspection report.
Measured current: 0.4 mA
